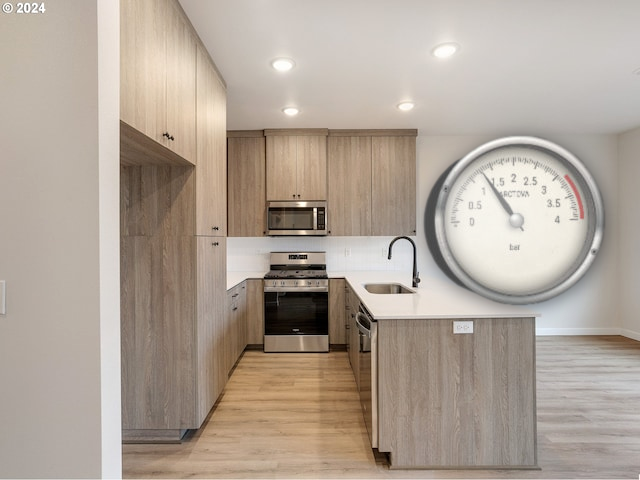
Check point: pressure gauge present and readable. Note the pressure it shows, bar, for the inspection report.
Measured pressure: 1.25 bar
